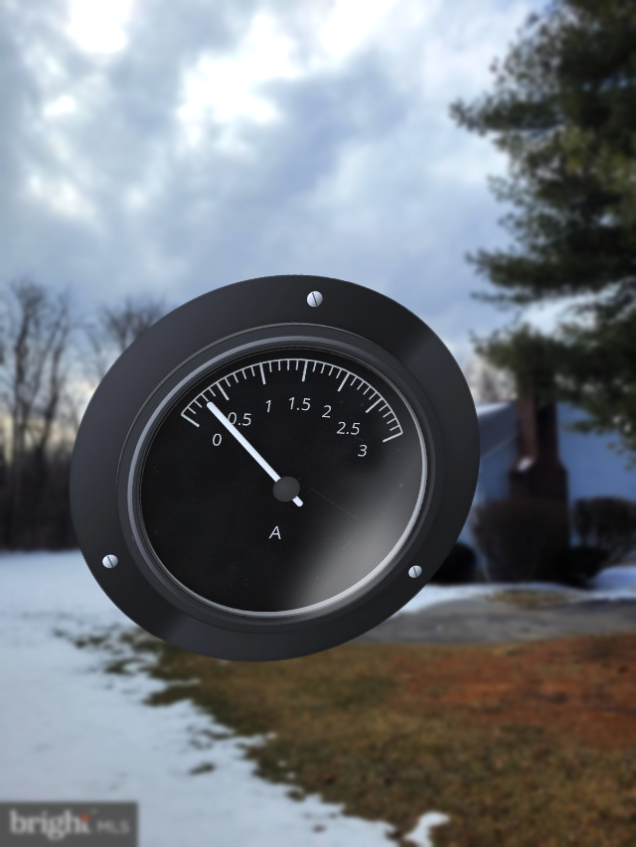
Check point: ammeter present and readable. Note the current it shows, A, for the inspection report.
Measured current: 0.3 A
